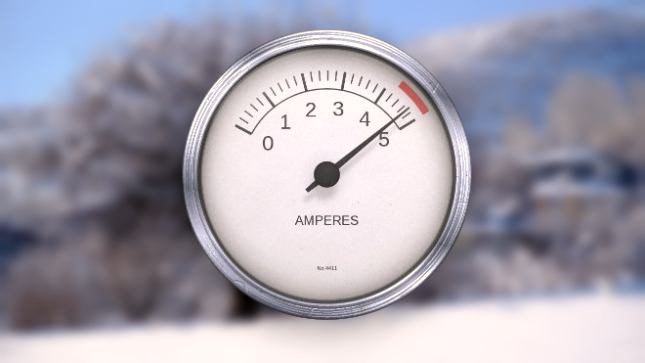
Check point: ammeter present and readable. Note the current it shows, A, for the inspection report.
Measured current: 4.7 A
